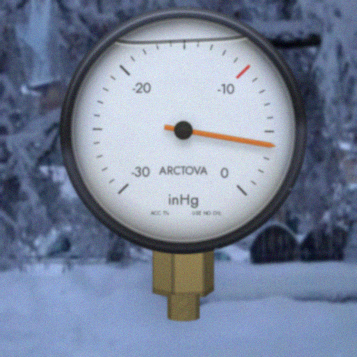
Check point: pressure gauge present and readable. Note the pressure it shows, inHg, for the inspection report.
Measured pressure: -4 inHg
